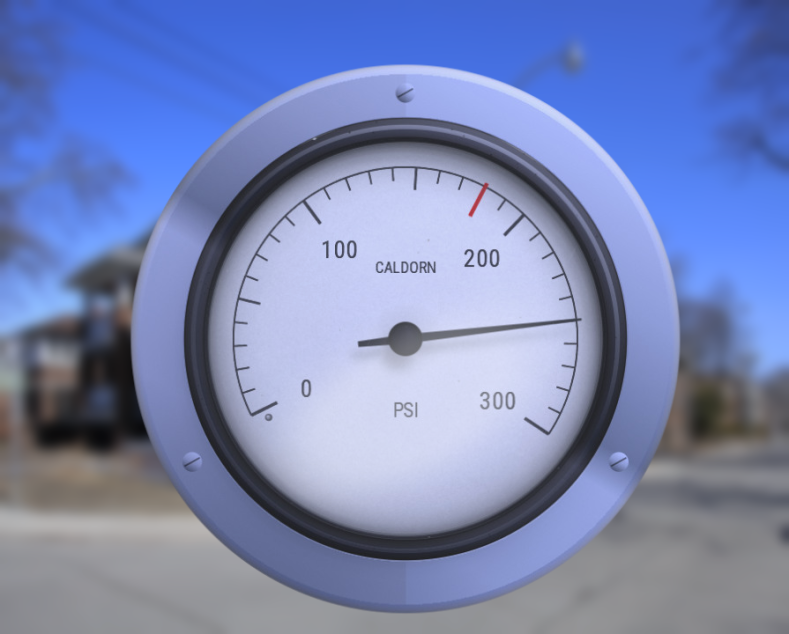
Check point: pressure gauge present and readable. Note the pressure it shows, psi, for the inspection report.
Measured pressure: 250 psi
